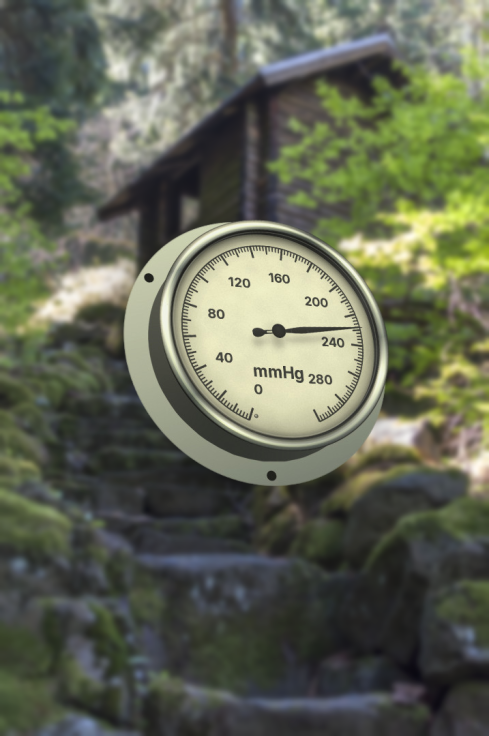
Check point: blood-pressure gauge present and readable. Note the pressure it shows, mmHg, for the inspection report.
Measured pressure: 230 mmHg
